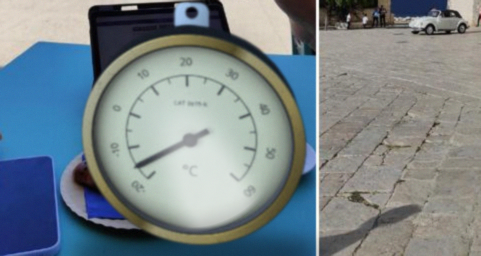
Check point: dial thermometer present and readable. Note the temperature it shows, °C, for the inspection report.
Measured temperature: -15 °C
